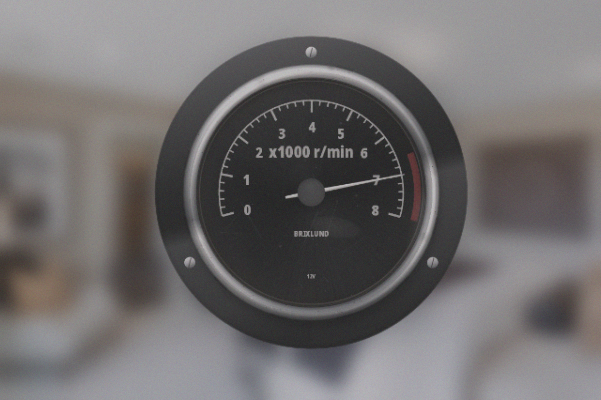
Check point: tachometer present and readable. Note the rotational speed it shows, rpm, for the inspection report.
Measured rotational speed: 7000 rpm
